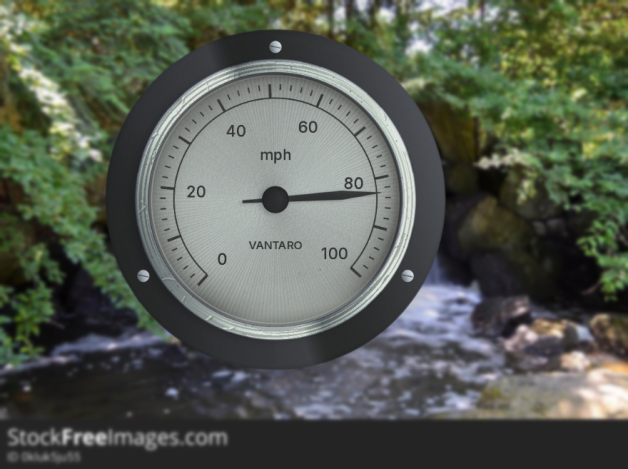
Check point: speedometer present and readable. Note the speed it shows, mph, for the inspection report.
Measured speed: 83 mph
